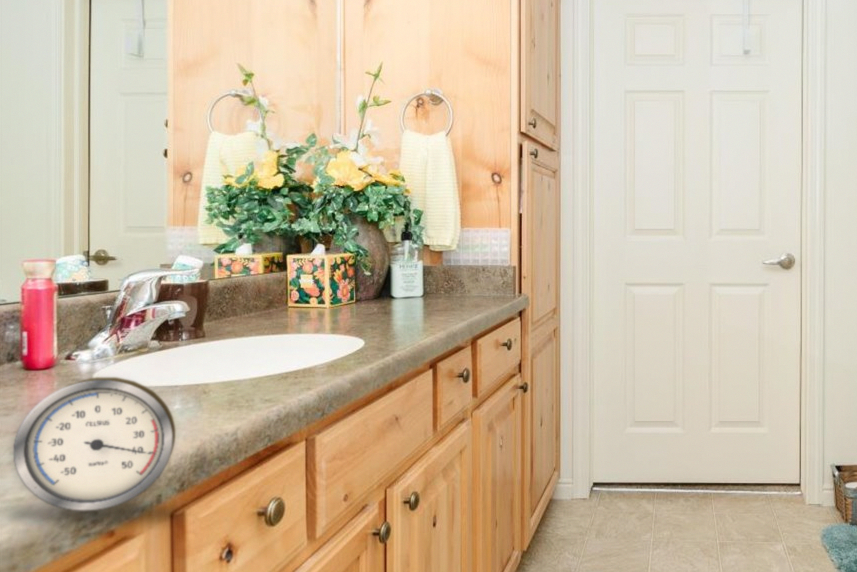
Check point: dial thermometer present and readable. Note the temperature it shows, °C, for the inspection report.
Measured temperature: 40 °C
